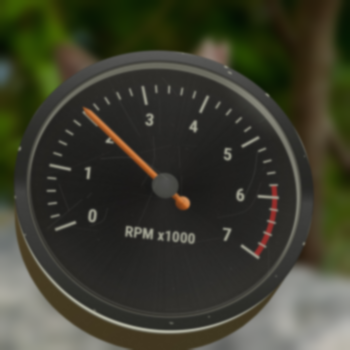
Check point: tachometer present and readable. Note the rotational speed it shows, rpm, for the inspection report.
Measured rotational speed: 2000 rpm
